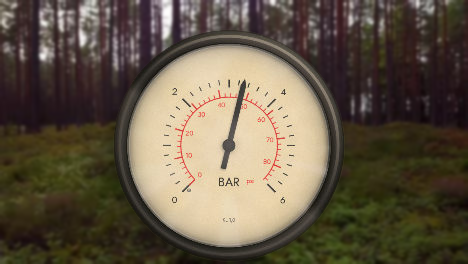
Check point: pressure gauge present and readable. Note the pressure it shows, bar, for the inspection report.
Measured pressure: 3.3 bar
